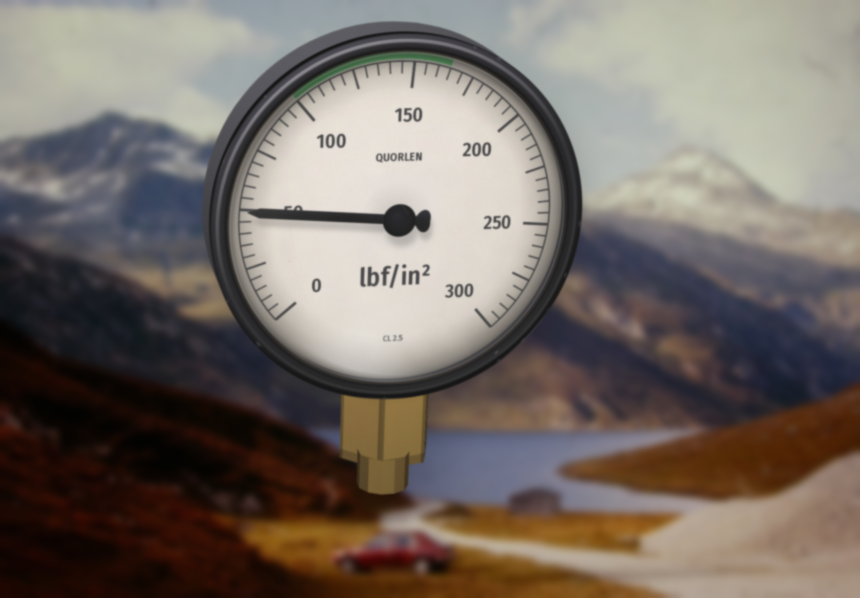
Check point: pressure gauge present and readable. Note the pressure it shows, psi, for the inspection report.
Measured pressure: 50 psi
